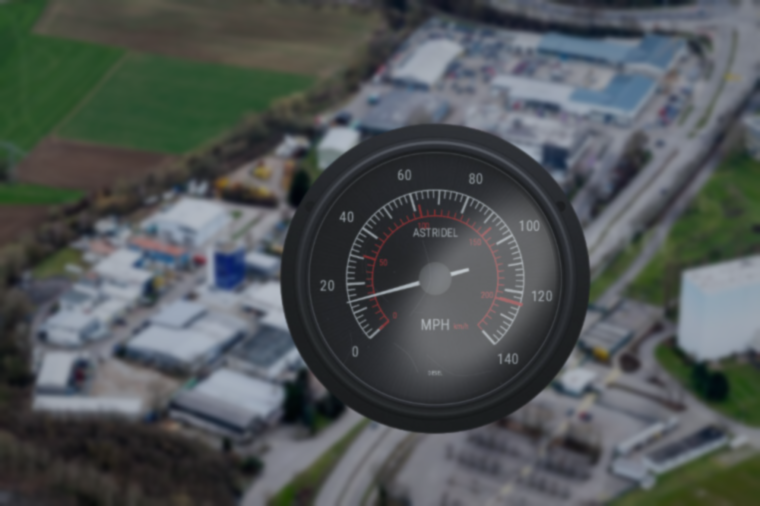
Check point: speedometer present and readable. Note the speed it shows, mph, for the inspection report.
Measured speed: 14 mph
